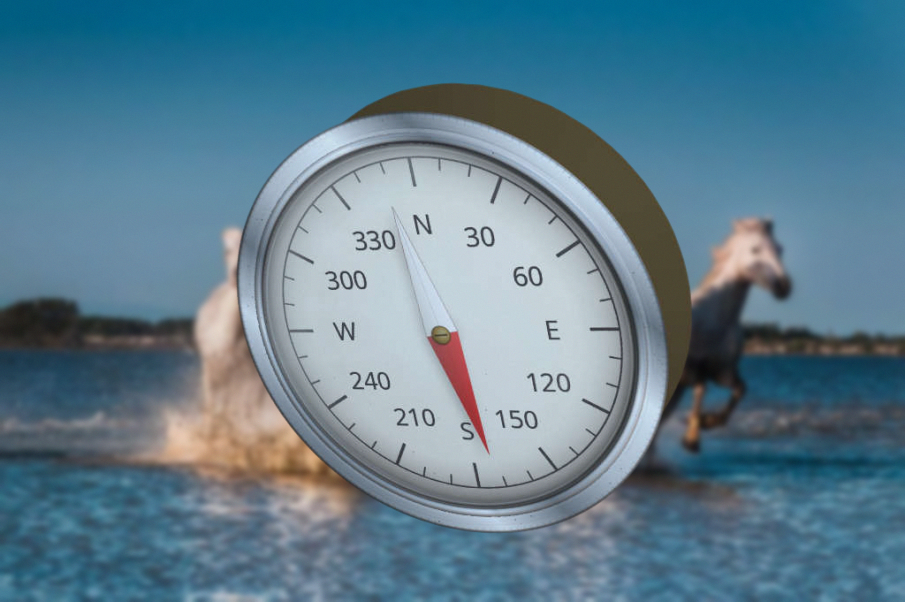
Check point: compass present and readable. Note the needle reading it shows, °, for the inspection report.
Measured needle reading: 170 °
